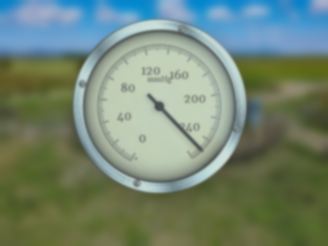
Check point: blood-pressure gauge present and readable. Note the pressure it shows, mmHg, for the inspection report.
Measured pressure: 250 mmHg
